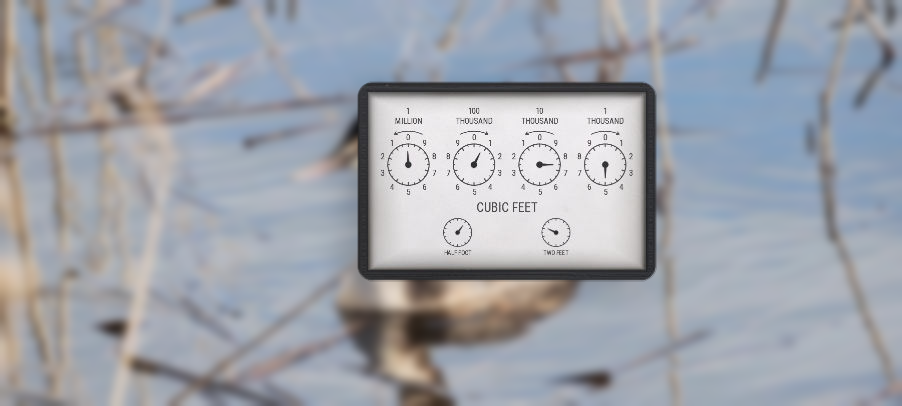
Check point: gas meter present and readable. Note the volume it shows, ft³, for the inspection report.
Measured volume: 7500 ft³
